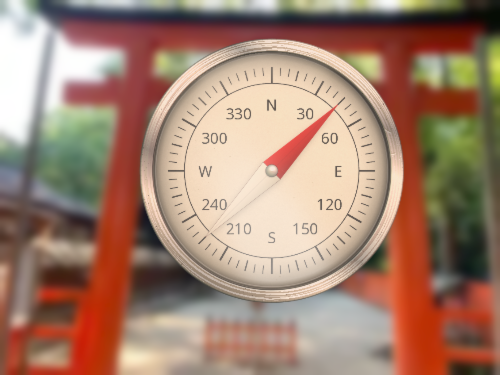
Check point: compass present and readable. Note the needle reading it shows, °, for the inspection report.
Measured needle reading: 45 °
